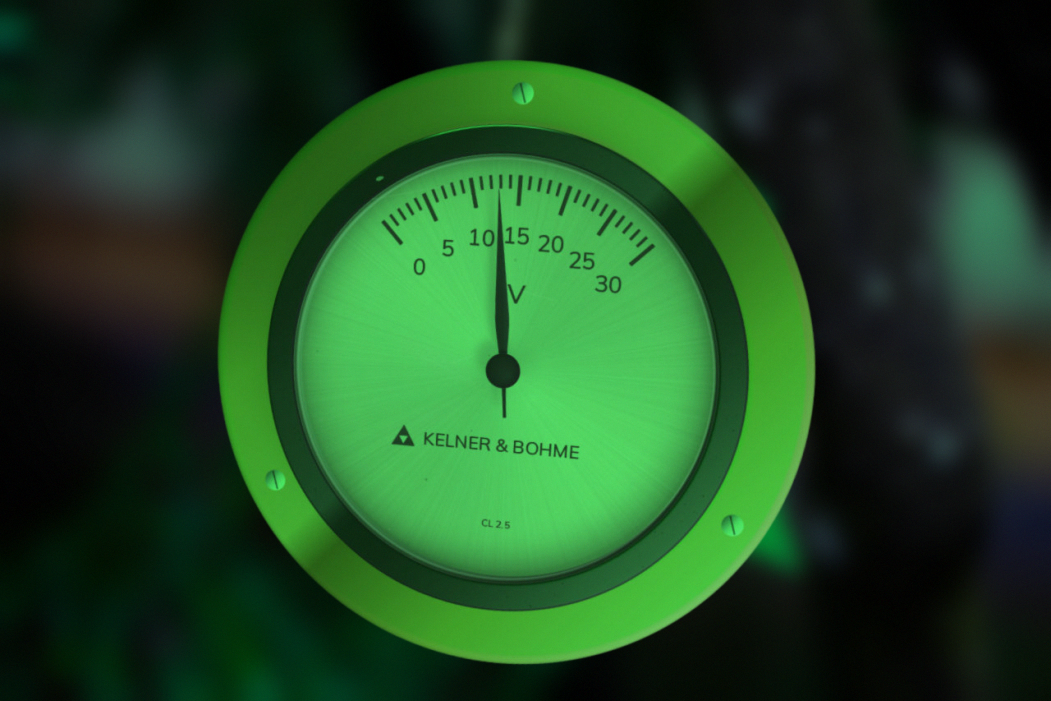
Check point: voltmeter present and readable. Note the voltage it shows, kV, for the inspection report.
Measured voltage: 13 kV
